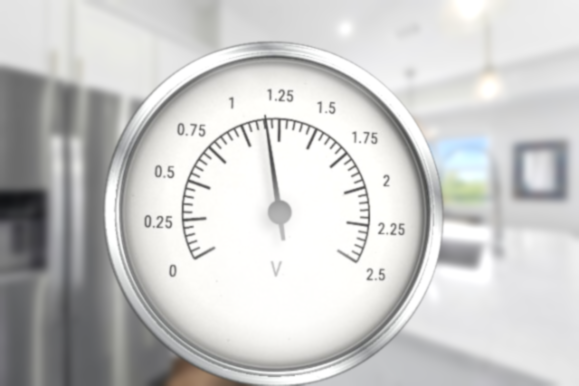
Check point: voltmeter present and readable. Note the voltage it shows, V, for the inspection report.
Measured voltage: 1.15 V
